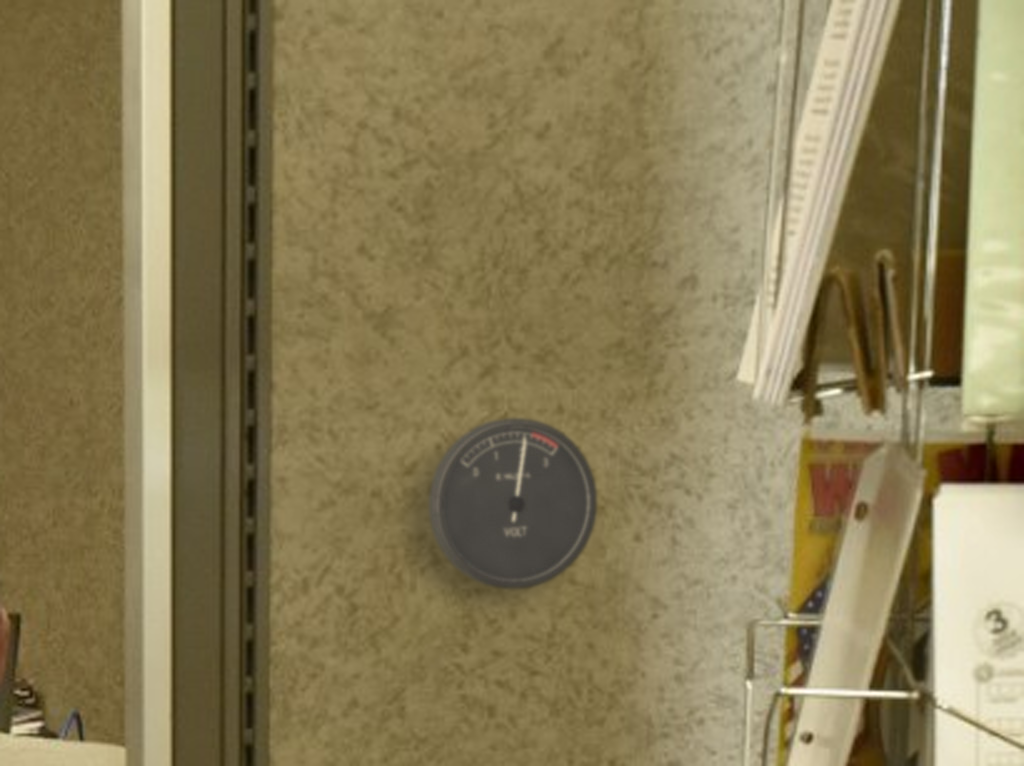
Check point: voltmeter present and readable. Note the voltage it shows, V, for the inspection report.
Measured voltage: 2 V
